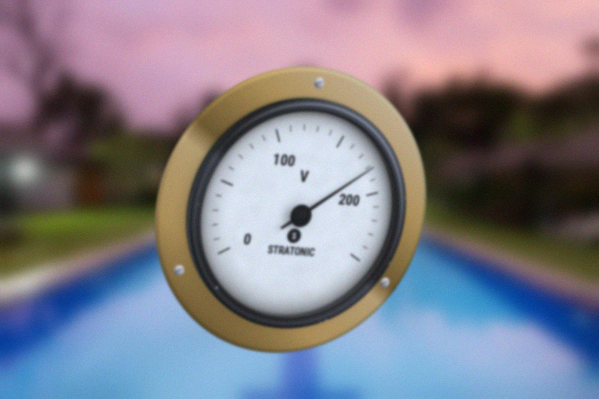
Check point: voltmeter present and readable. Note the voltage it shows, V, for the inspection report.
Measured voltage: 180 V
